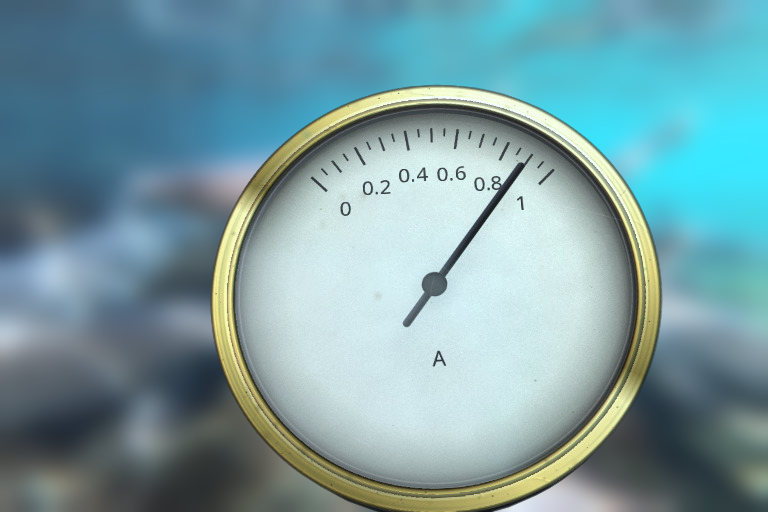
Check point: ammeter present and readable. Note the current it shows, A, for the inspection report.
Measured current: 0.9 A
